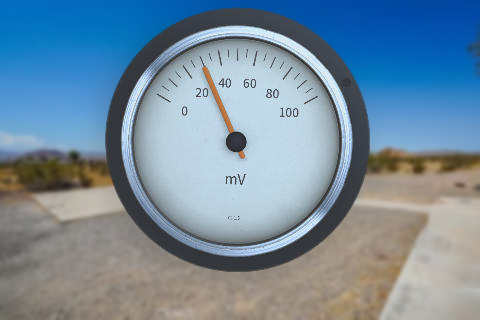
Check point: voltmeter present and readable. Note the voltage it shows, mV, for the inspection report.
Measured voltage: 30 mV
